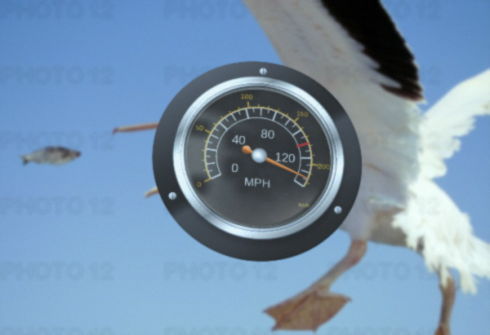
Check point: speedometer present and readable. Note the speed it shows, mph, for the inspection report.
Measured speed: 135 mph
